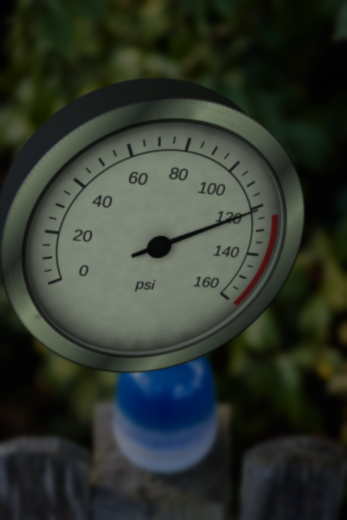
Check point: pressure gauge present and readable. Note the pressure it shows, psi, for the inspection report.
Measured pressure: 120 psi
